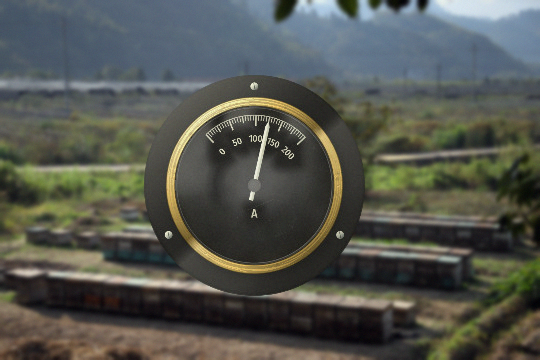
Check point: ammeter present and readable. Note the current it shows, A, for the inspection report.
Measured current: 125 A
